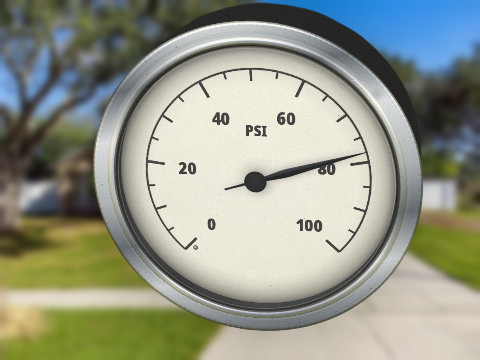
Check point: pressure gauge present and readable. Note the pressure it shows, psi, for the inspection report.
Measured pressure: 77.5 psi
